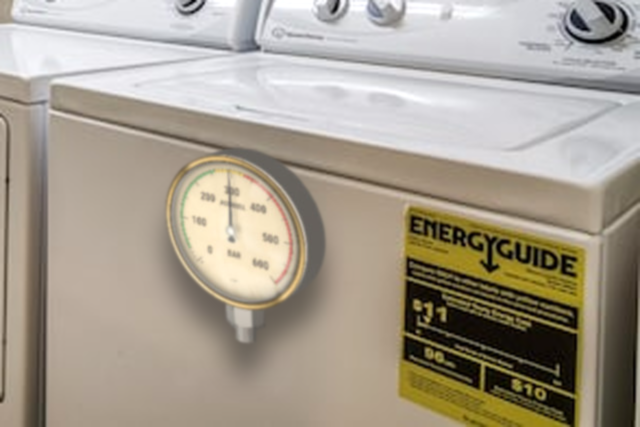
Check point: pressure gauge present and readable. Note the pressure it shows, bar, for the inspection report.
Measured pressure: 300 bar
